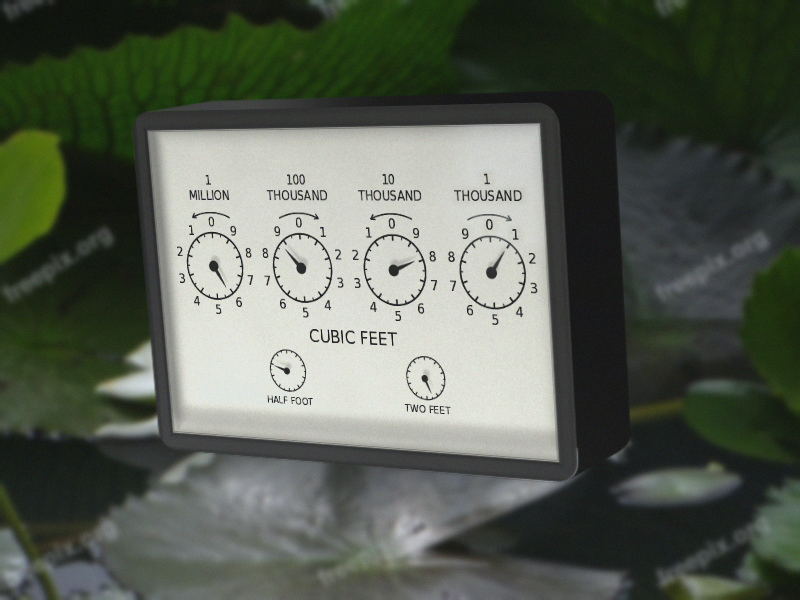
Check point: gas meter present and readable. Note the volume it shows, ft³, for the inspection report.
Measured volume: 588100 ft³
